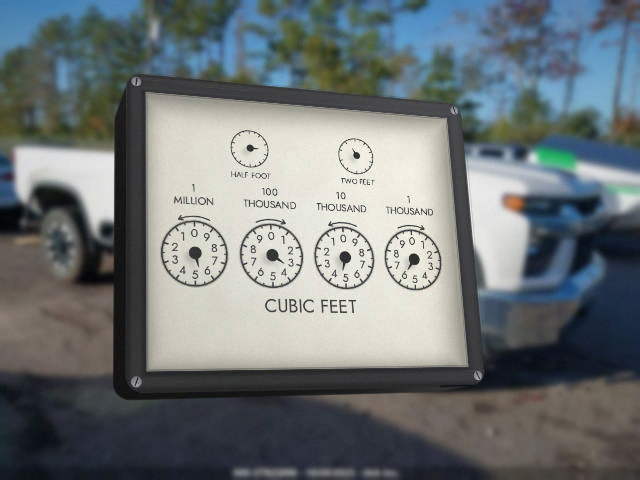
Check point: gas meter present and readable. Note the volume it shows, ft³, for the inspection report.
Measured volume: 534600 ft³
